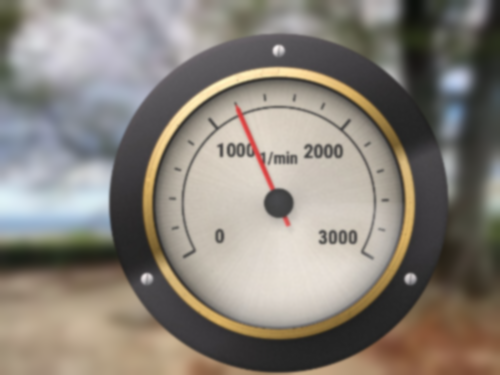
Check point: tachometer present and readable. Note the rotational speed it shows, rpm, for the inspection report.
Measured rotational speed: 1200 rpm
